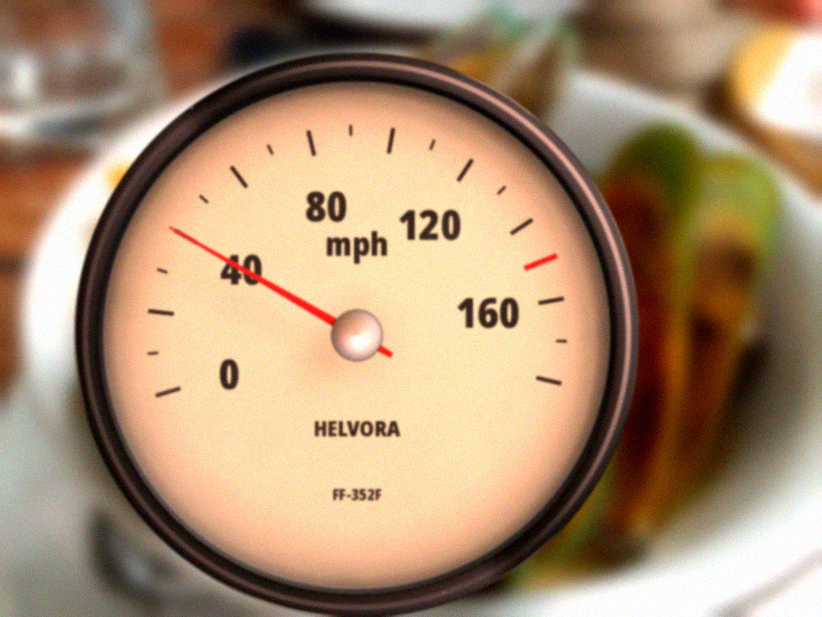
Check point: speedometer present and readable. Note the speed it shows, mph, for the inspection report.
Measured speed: 40 mph
